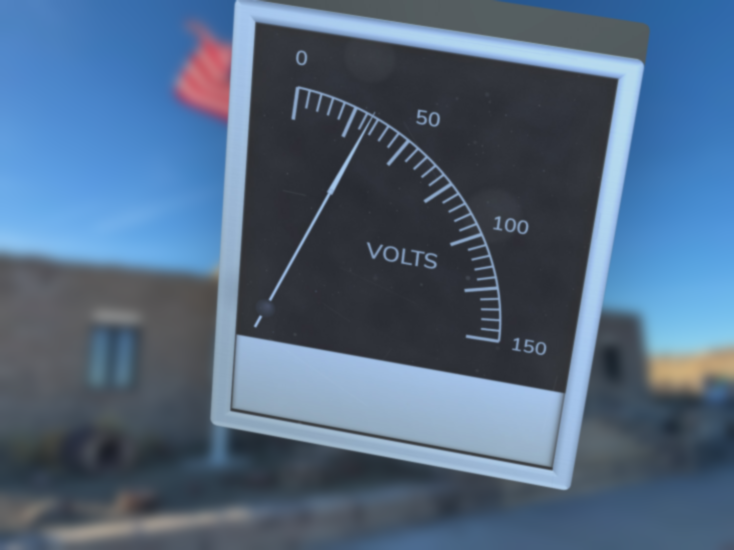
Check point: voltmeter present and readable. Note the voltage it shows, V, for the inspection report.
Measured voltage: 32.5 V
